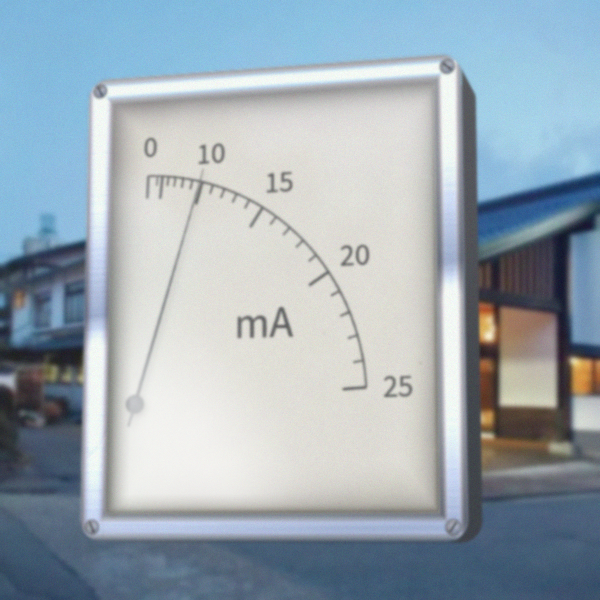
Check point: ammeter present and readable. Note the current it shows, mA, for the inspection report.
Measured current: 10 mA
